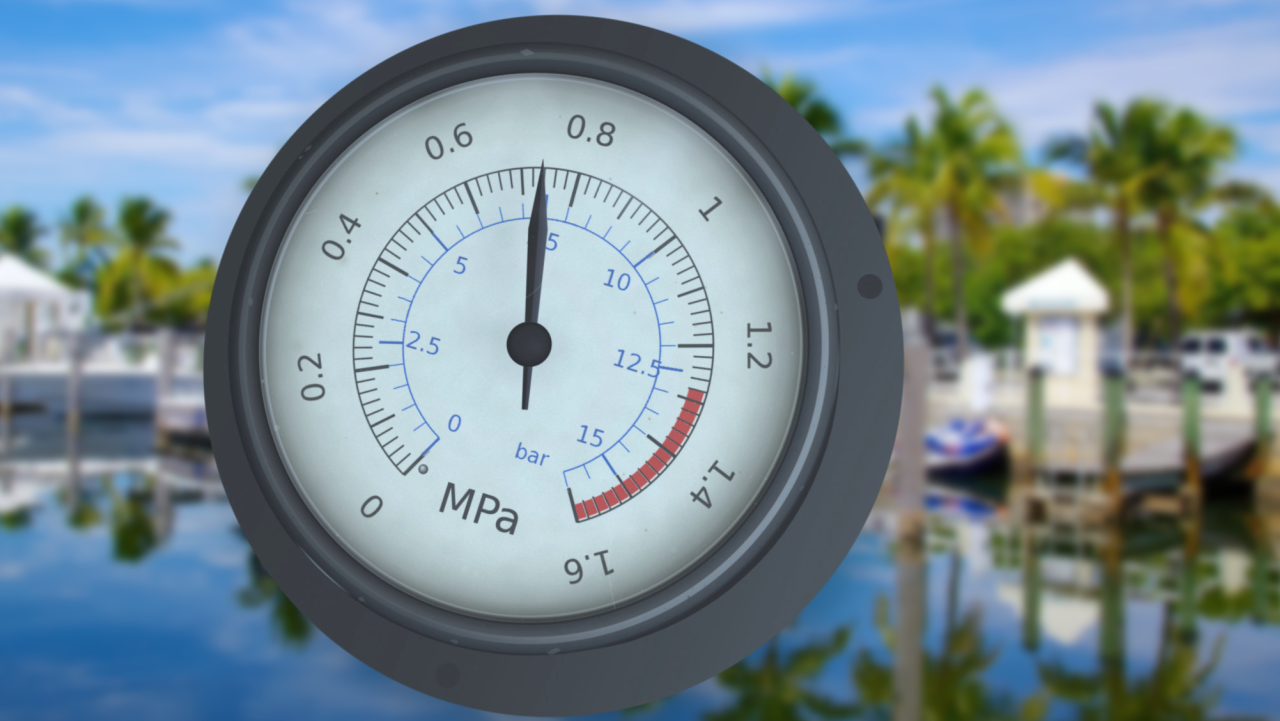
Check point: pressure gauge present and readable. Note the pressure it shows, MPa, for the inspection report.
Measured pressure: 0.74 MPa
